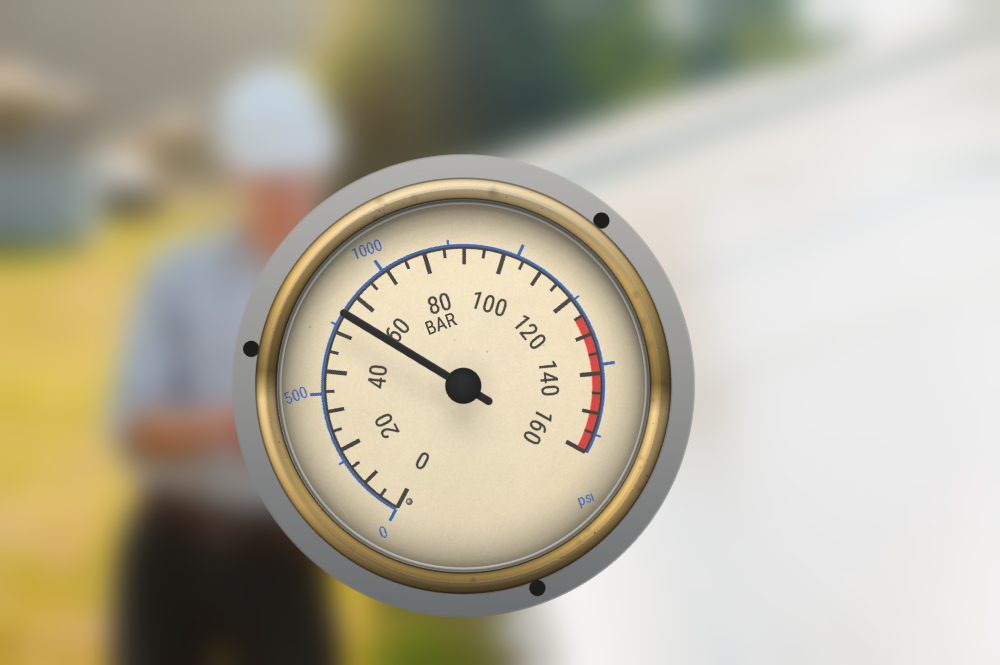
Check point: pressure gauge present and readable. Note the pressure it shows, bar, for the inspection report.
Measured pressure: 55 bar
